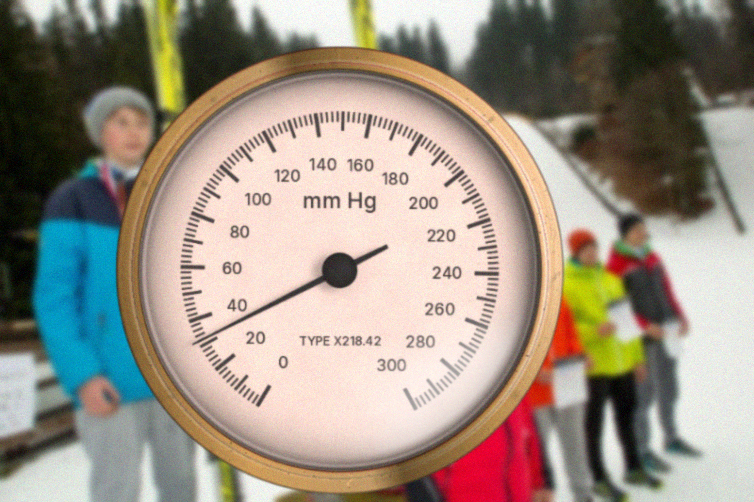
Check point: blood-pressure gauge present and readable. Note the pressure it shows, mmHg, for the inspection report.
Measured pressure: 32 mmHg
